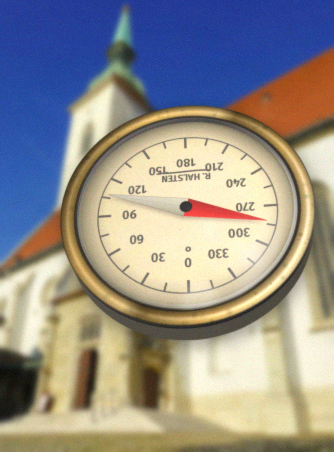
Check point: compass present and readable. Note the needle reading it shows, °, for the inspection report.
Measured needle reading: 285 °
